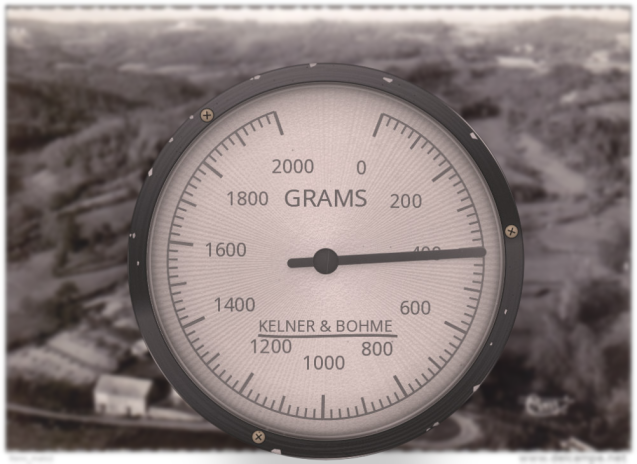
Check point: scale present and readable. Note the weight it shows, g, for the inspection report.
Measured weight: 410 g
